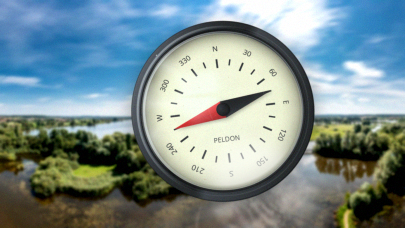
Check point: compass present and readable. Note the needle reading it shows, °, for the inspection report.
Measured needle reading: 255 °
